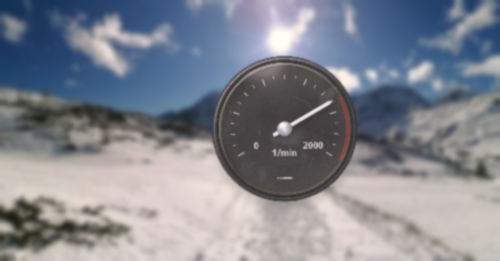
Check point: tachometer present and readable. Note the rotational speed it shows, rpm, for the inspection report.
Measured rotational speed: 1500 rpm
